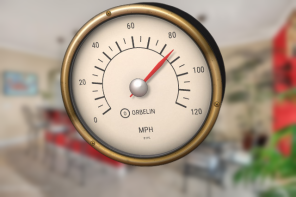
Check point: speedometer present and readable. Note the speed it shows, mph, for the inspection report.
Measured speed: 85 mph
